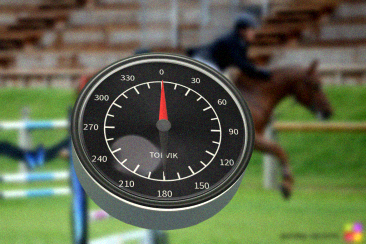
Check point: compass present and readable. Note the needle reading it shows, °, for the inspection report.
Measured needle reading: 0 °
